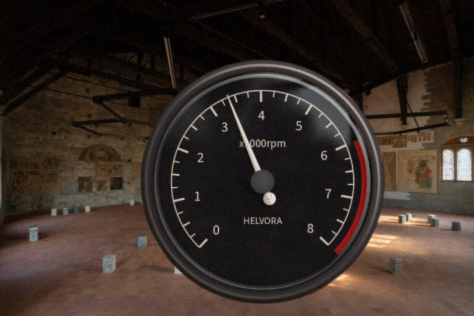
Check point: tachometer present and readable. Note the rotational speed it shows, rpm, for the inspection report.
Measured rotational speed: 3375 rpm
